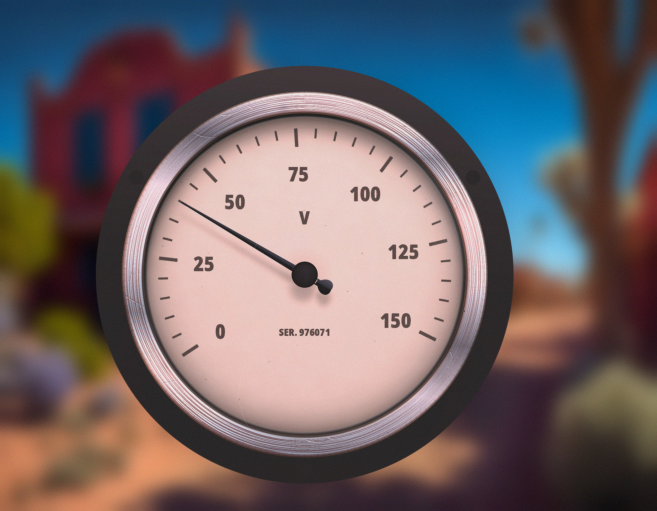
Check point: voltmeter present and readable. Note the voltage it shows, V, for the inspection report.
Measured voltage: 40 V
